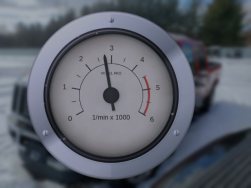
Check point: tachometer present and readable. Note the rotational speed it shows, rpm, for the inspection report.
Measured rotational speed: 2750 rpm
